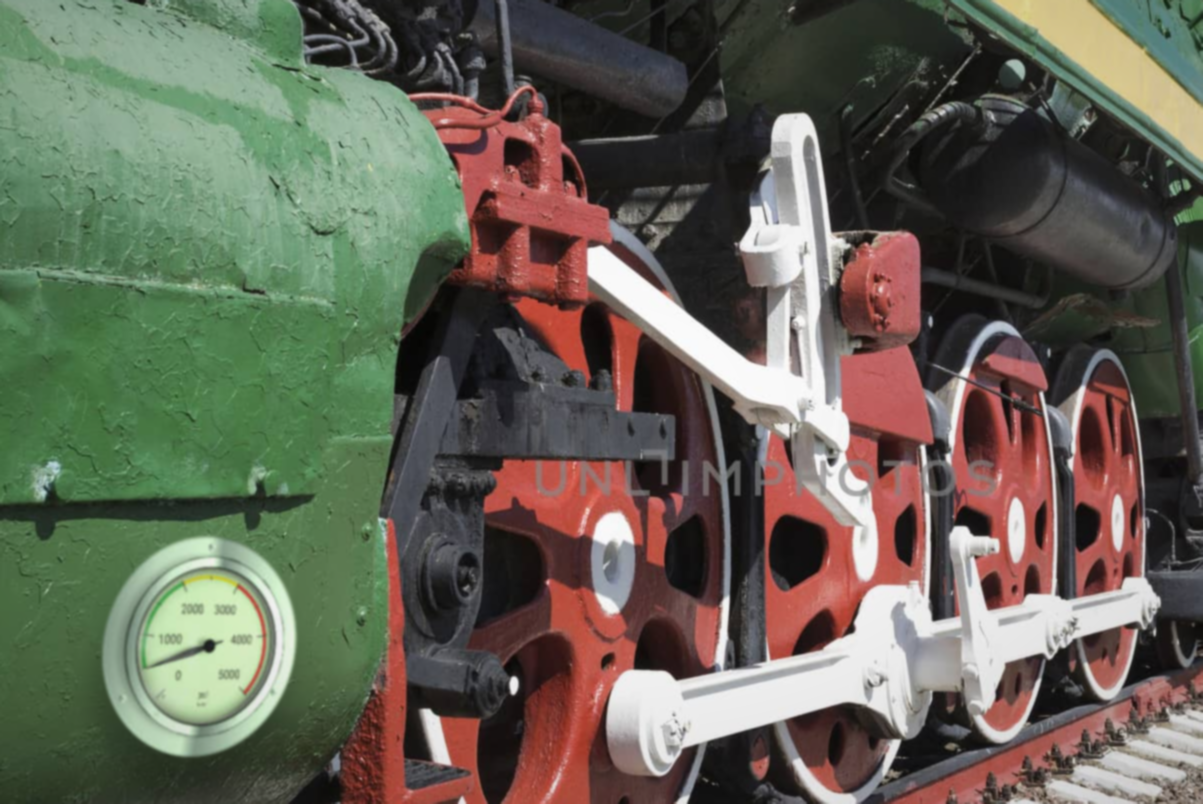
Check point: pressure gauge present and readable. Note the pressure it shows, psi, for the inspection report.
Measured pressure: 500 psi
